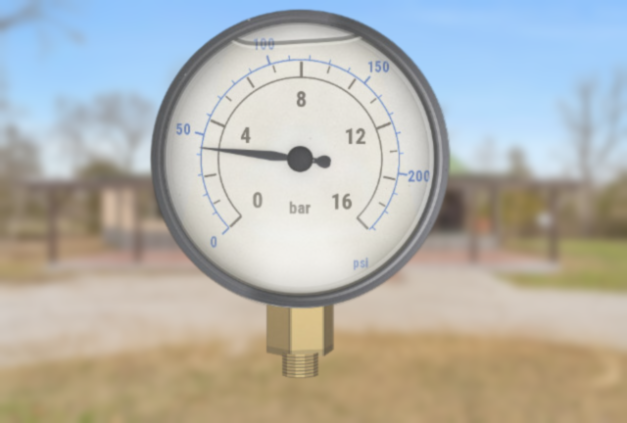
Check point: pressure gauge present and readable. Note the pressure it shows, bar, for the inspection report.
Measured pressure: 3 bar
